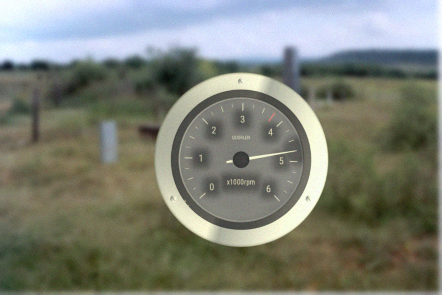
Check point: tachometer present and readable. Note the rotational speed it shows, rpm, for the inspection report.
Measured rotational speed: 4750 rpm
